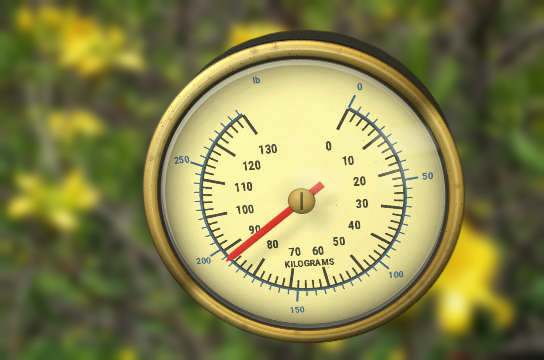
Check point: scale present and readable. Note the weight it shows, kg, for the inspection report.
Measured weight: 88 kg
